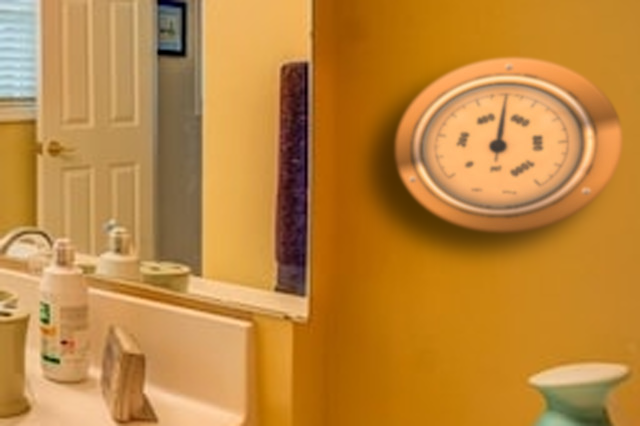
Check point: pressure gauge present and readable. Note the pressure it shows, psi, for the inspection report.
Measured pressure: 500 psi
